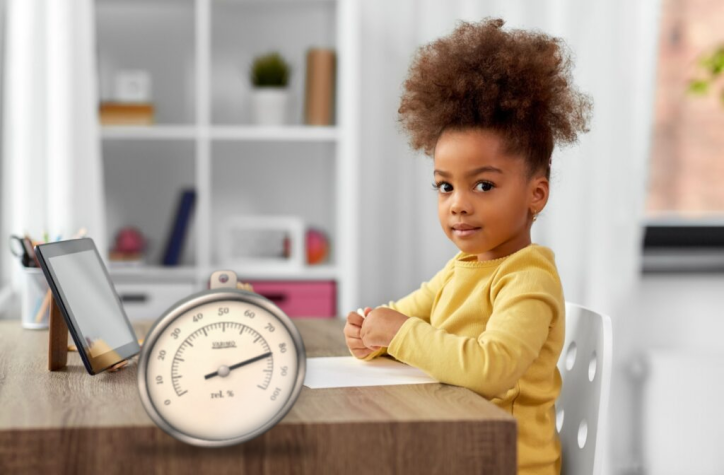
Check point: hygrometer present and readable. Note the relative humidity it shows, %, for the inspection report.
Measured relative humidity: 80 %
